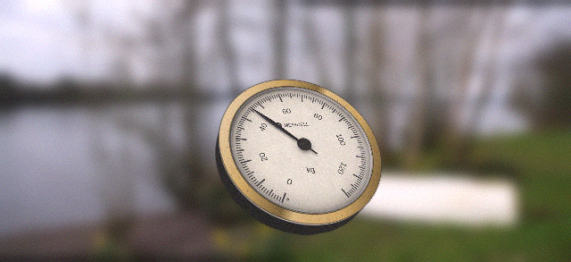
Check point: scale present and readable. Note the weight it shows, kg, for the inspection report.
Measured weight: 45 kg
